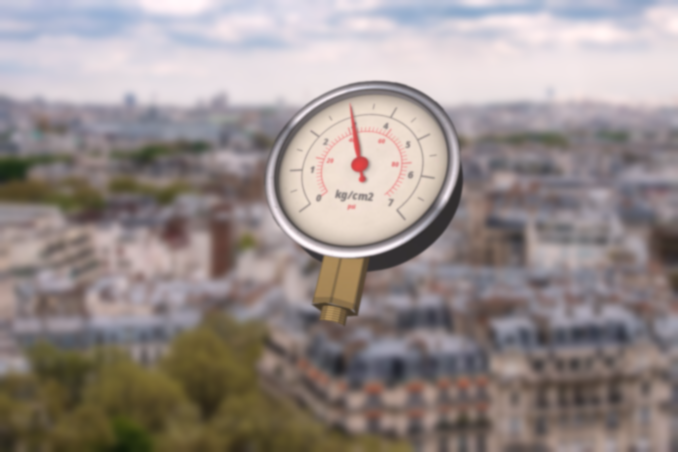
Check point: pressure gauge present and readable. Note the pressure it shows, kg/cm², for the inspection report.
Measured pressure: 3 kg/cm²
